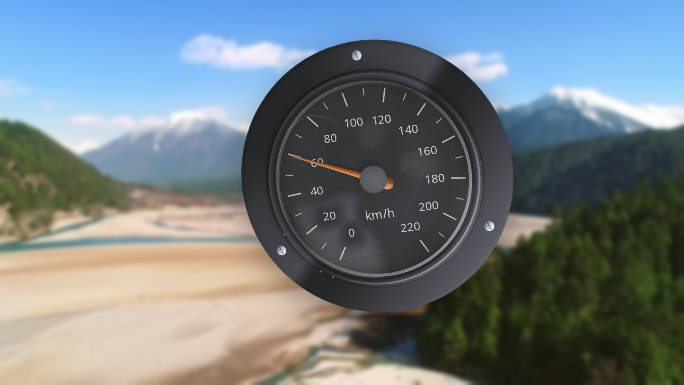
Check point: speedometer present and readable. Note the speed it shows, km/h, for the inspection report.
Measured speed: 60 km/h
